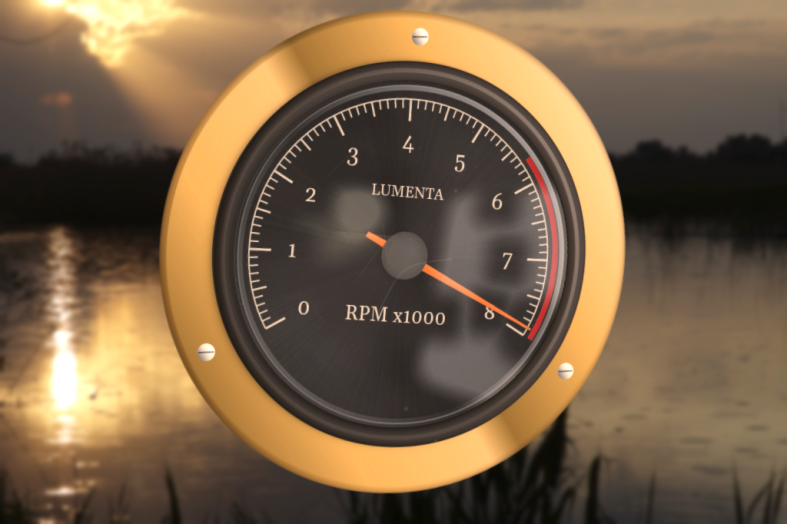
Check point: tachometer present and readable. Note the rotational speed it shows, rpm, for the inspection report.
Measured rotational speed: 7900 rpm
